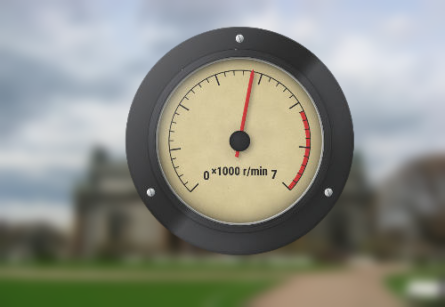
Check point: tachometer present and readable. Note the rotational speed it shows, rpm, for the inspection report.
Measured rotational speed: 3800 rpm
